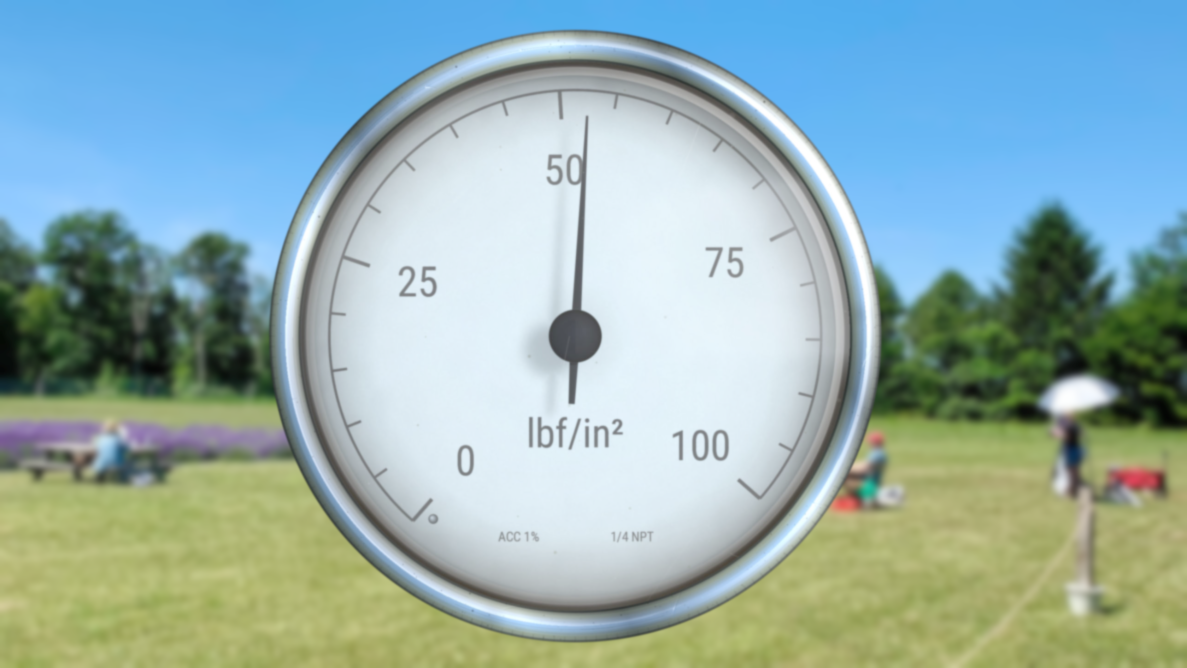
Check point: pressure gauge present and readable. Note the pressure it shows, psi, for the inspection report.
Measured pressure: 52.5 psi
